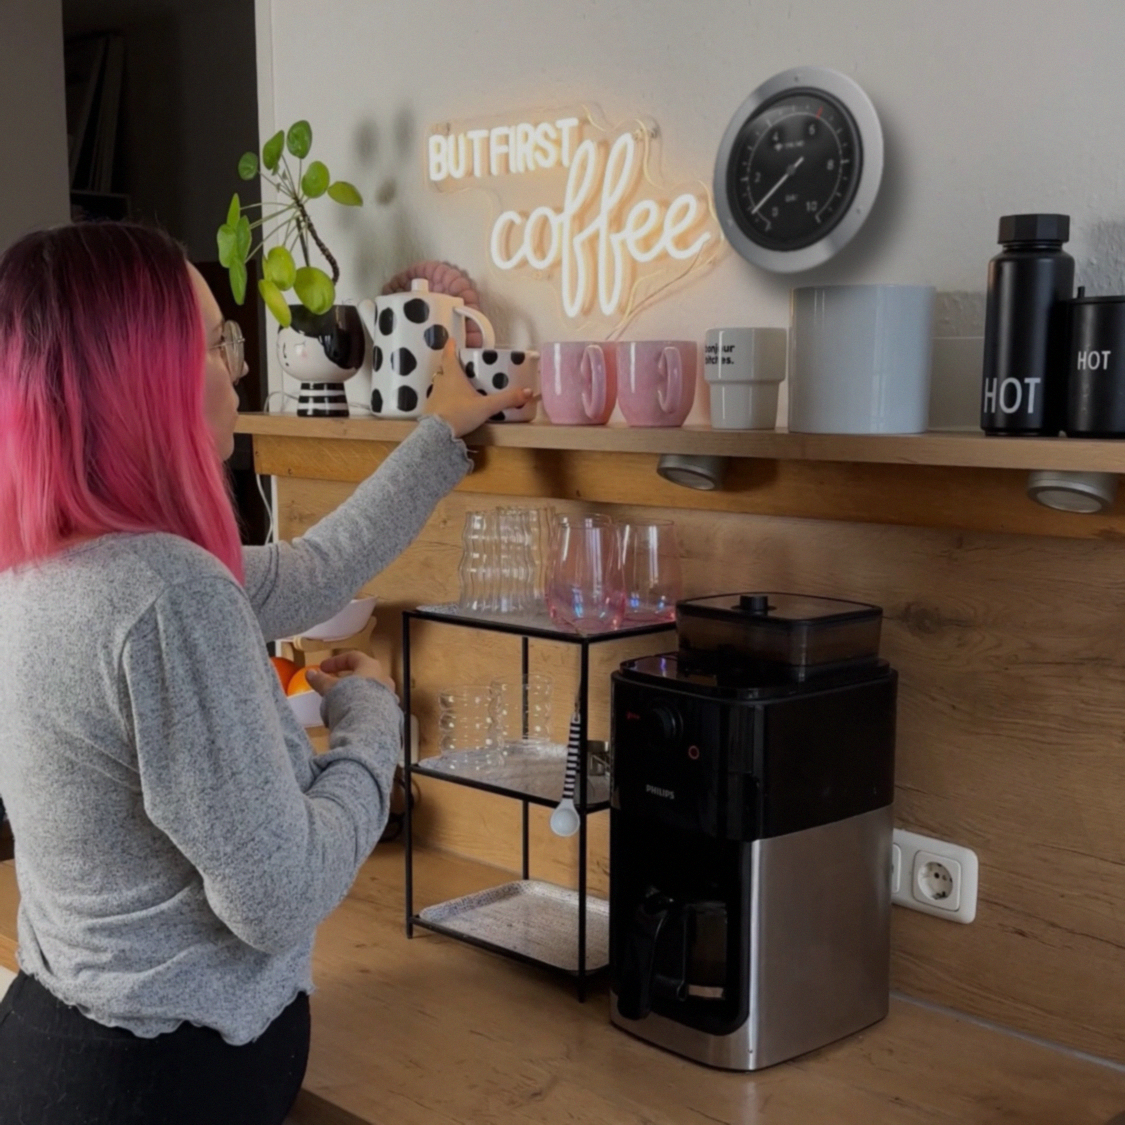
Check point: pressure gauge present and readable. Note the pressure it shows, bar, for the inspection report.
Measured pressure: 0.75 bar
